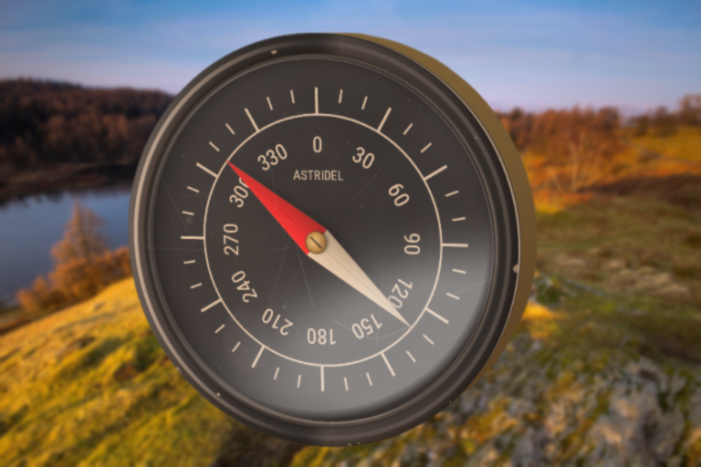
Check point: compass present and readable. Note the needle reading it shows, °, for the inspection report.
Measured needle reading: 310 °
